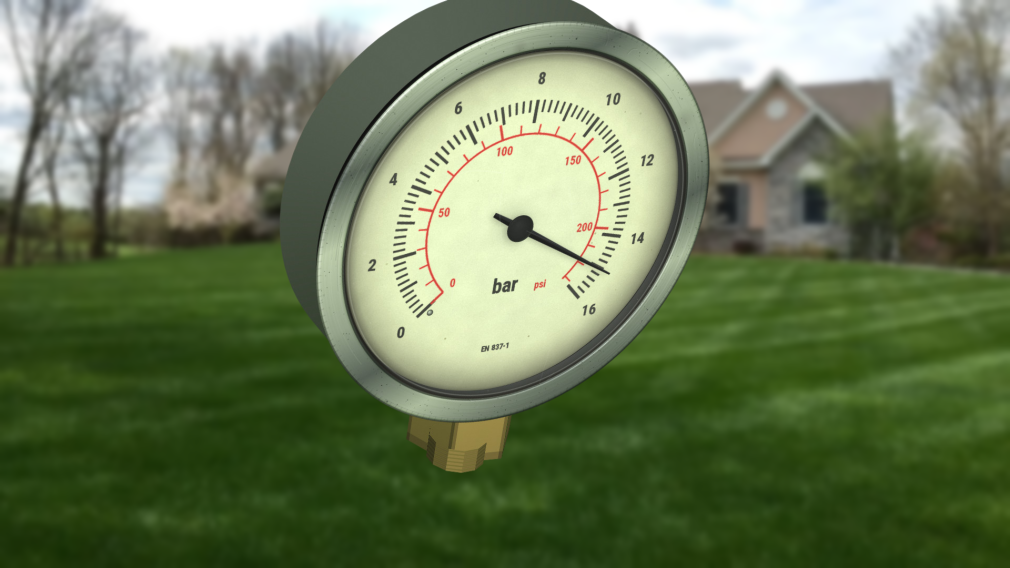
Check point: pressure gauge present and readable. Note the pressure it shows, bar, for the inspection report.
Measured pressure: 15 bar
